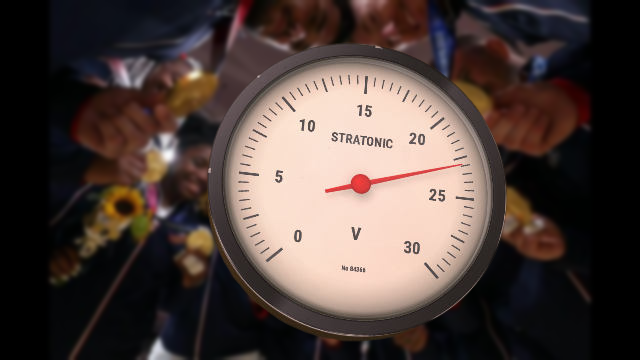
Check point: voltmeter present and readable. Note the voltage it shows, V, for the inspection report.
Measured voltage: 23 V
